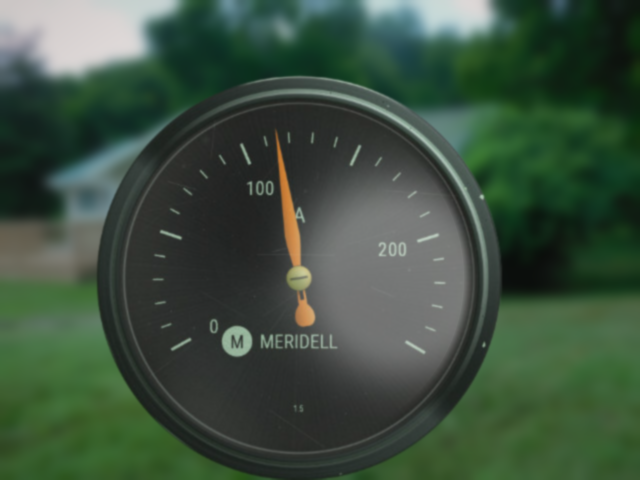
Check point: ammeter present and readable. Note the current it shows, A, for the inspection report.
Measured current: 115 A
